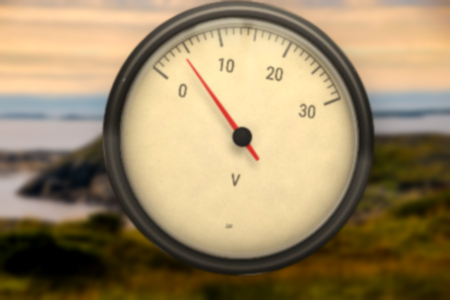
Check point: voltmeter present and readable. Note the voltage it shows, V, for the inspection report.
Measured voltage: 4 V
